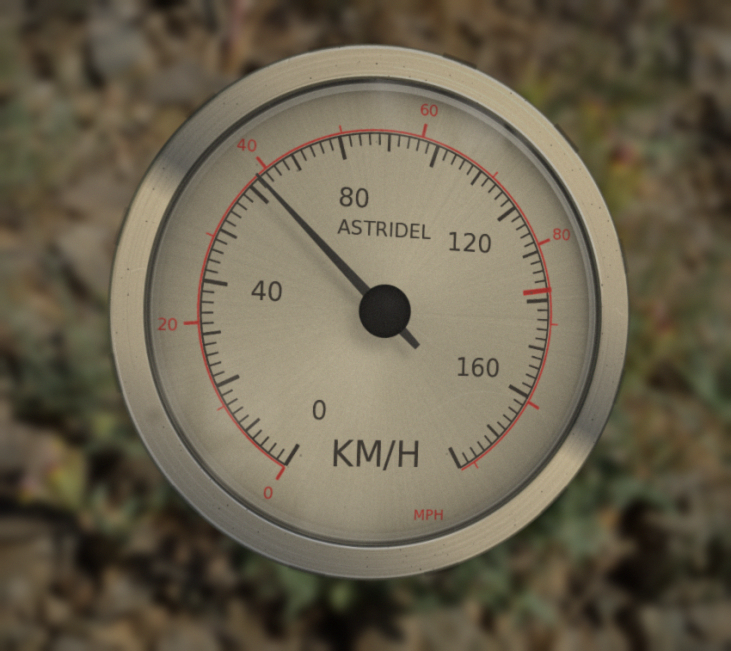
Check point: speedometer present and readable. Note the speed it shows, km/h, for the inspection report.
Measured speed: 62 km/h
